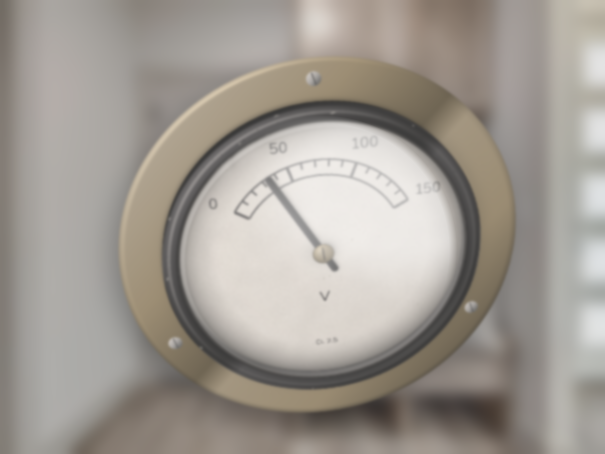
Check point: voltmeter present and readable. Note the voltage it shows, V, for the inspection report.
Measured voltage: 35 V
